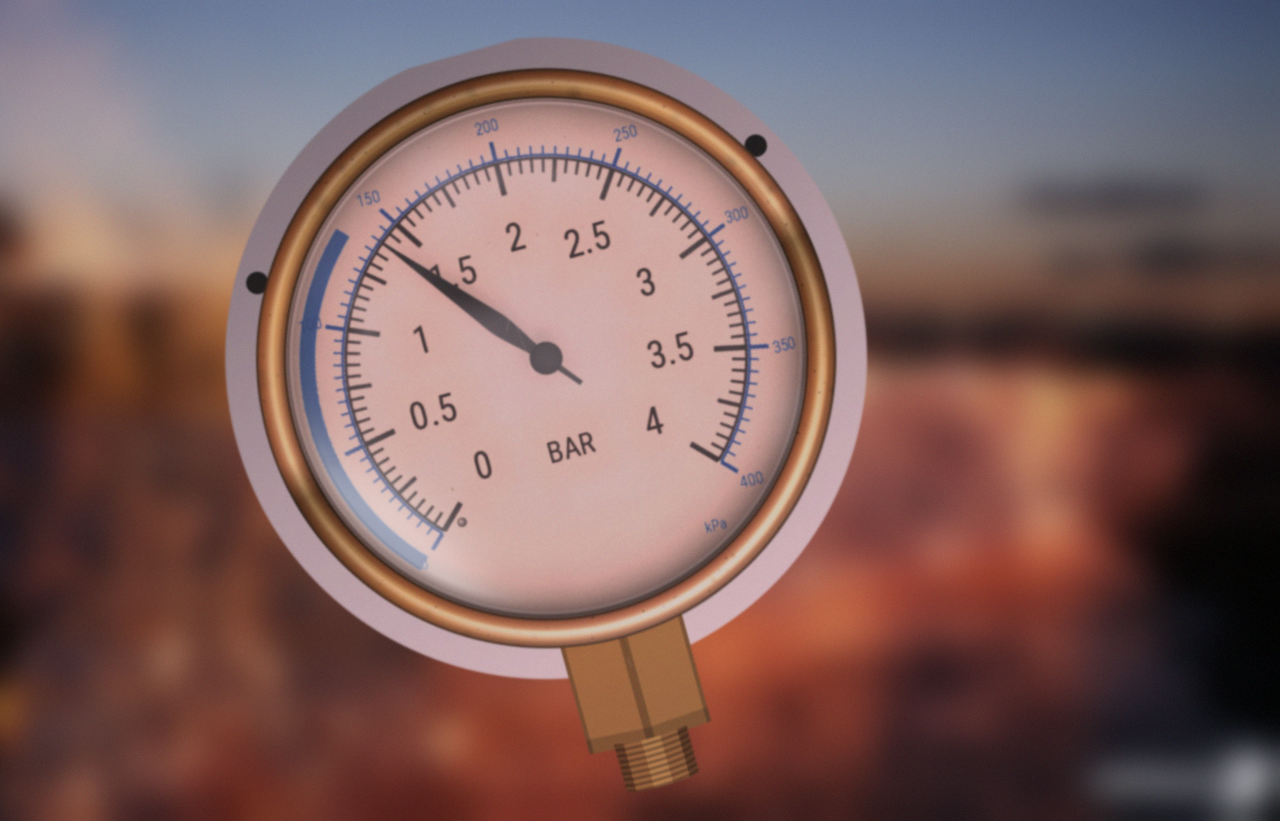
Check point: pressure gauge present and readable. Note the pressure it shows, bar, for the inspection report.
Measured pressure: 1.4 bar
